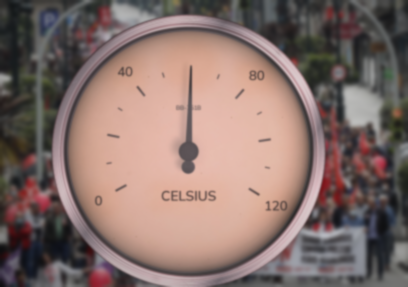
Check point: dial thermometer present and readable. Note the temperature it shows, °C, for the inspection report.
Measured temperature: 60 °C
